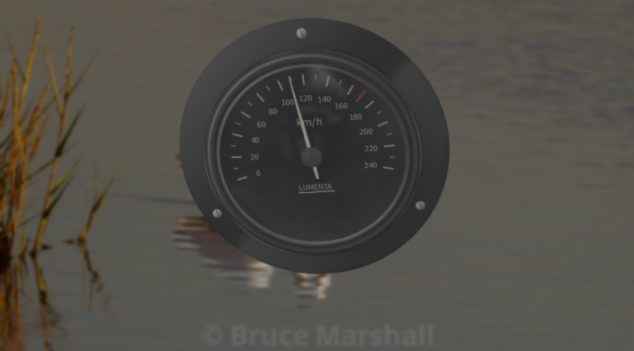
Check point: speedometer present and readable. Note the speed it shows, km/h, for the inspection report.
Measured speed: 110 km/h
